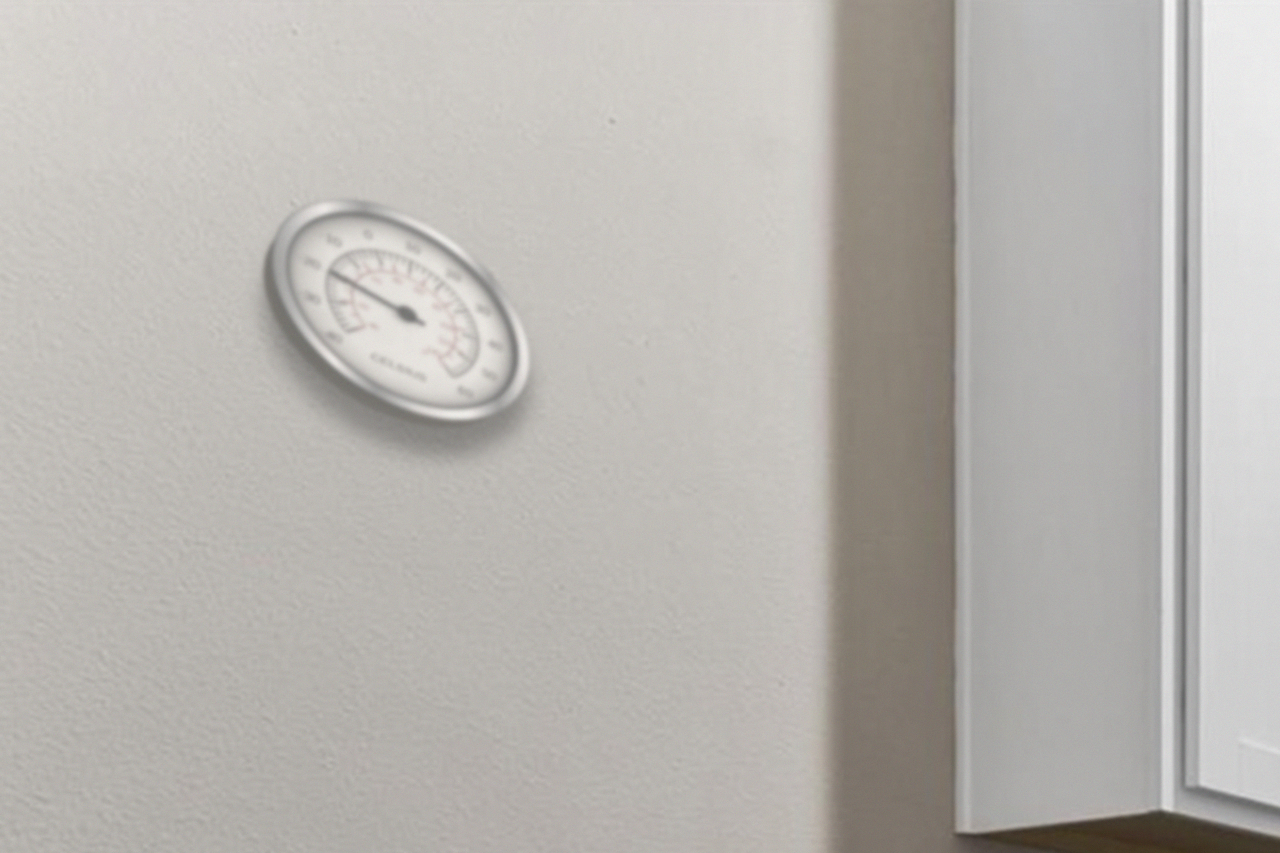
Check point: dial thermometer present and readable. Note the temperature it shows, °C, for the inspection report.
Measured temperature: -20 °C
